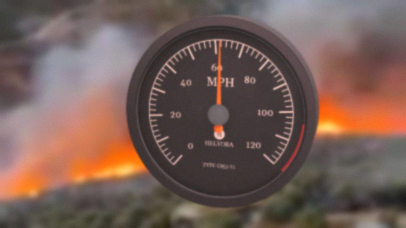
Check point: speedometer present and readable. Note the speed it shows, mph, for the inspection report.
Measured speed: 62 mph
